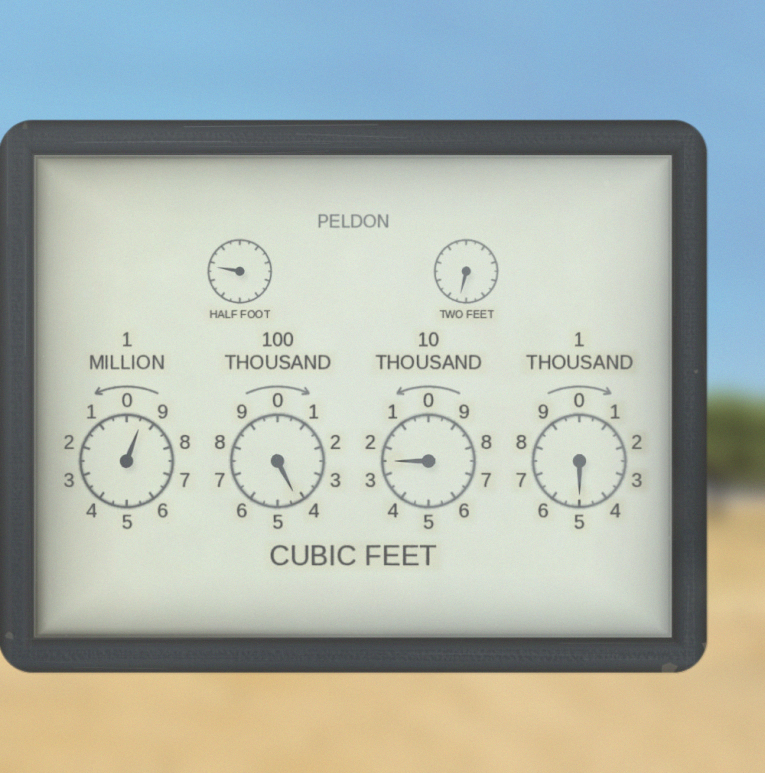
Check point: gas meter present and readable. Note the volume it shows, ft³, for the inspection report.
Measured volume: 942500 ft³
